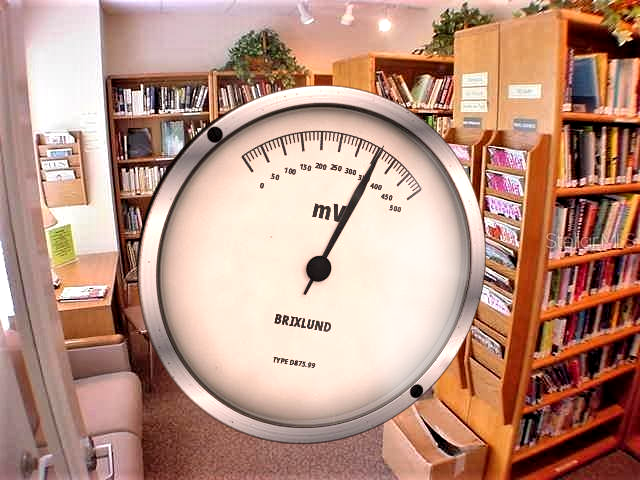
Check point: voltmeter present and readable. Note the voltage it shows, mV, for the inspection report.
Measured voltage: 350 mV
